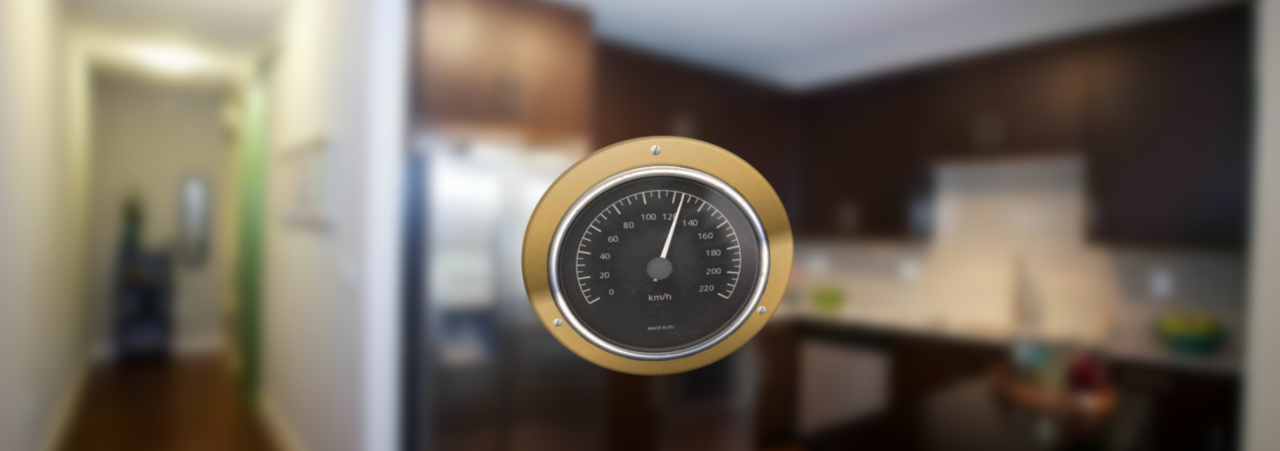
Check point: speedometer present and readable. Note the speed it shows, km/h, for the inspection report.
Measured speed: 125 km/h
